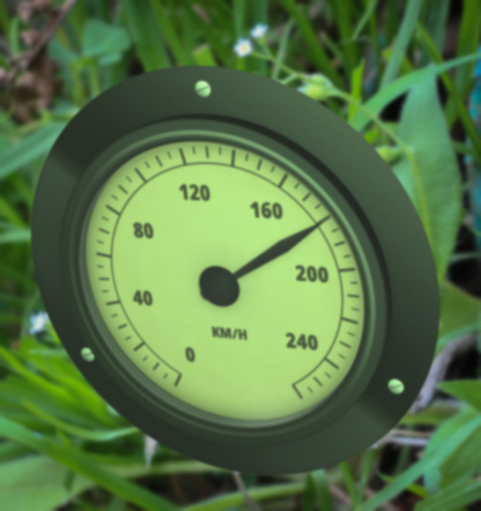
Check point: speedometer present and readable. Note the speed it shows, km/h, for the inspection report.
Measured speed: 180 km/h
